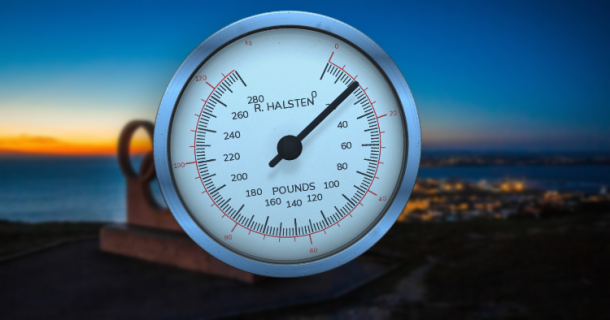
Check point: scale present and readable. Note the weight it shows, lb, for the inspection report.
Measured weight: 20 lb
